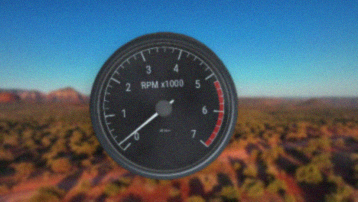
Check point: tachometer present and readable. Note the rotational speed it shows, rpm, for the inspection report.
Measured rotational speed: 200 rpm
